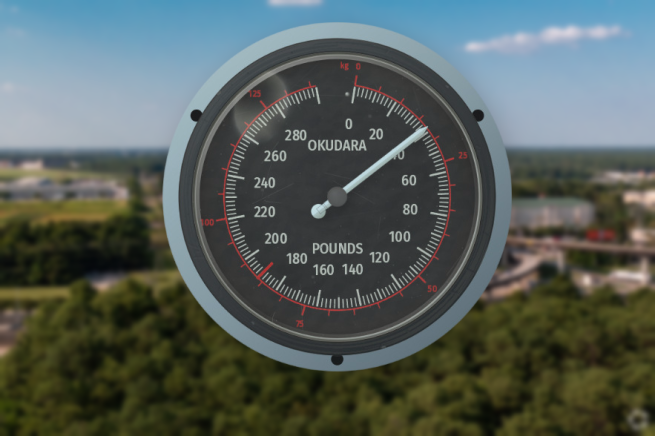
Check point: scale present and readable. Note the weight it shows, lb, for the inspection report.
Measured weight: 38 lb
